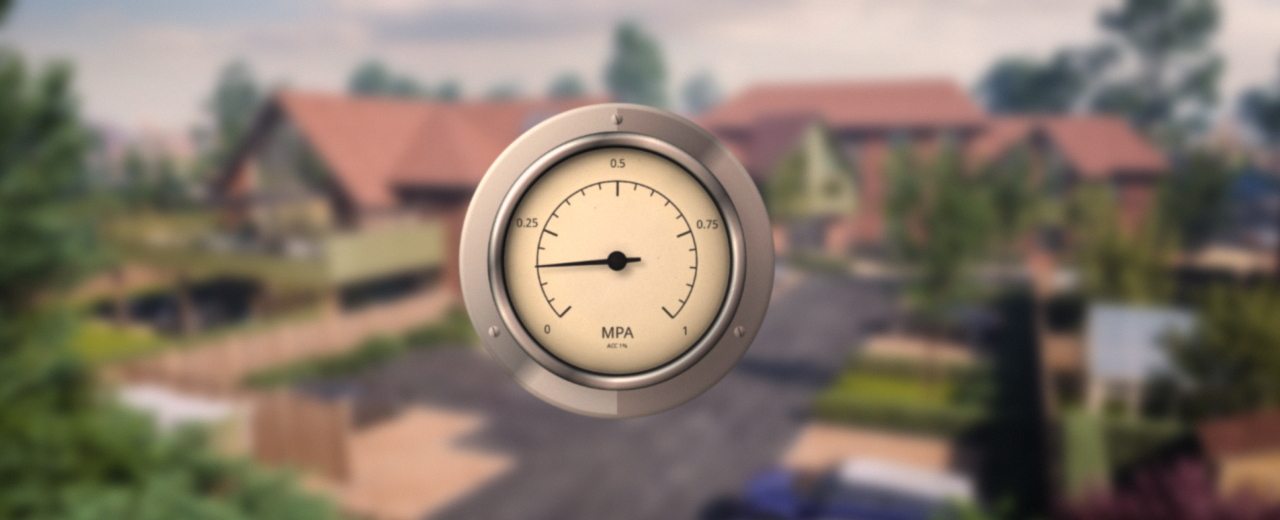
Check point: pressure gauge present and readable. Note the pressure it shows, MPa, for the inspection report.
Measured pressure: 0.15 MPa
